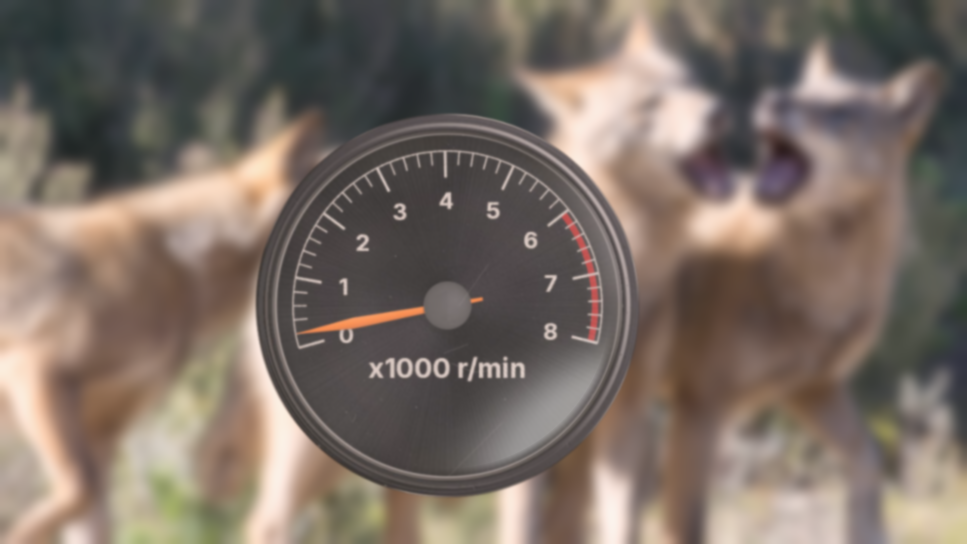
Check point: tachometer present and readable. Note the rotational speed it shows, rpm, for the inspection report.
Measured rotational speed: 200 rpm
